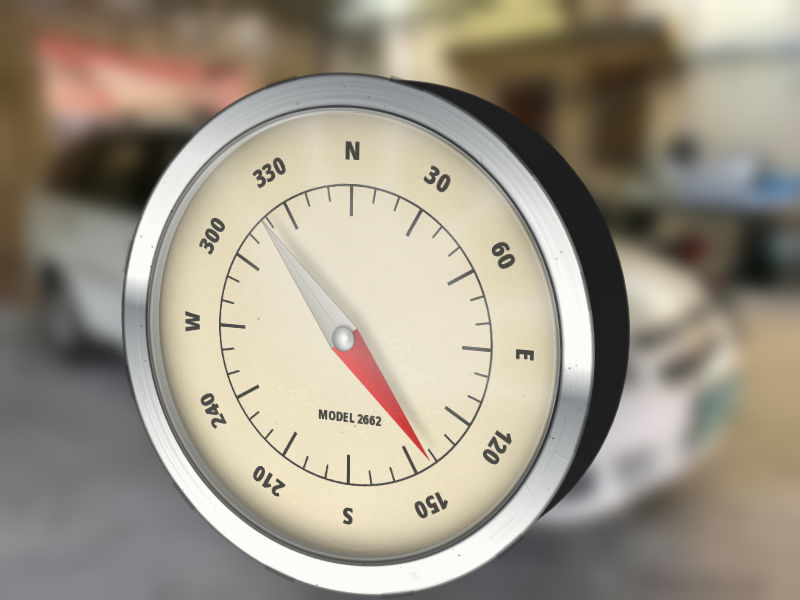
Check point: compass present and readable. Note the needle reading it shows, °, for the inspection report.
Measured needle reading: 140 °
